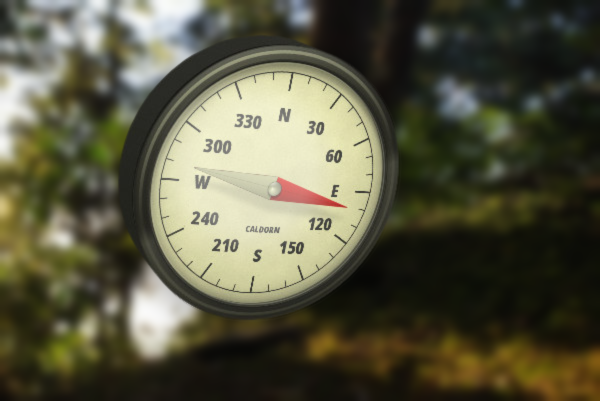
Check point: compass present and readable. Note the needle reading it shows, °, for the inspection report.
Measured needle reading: 100 °
